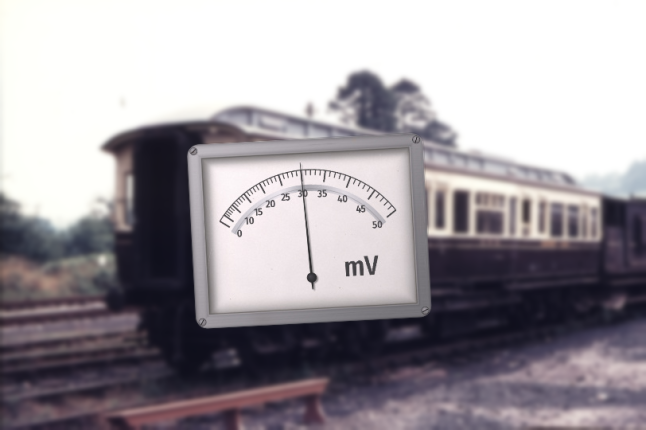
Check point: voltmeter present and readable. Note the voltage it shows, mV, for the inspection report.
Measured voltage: 30 mV
